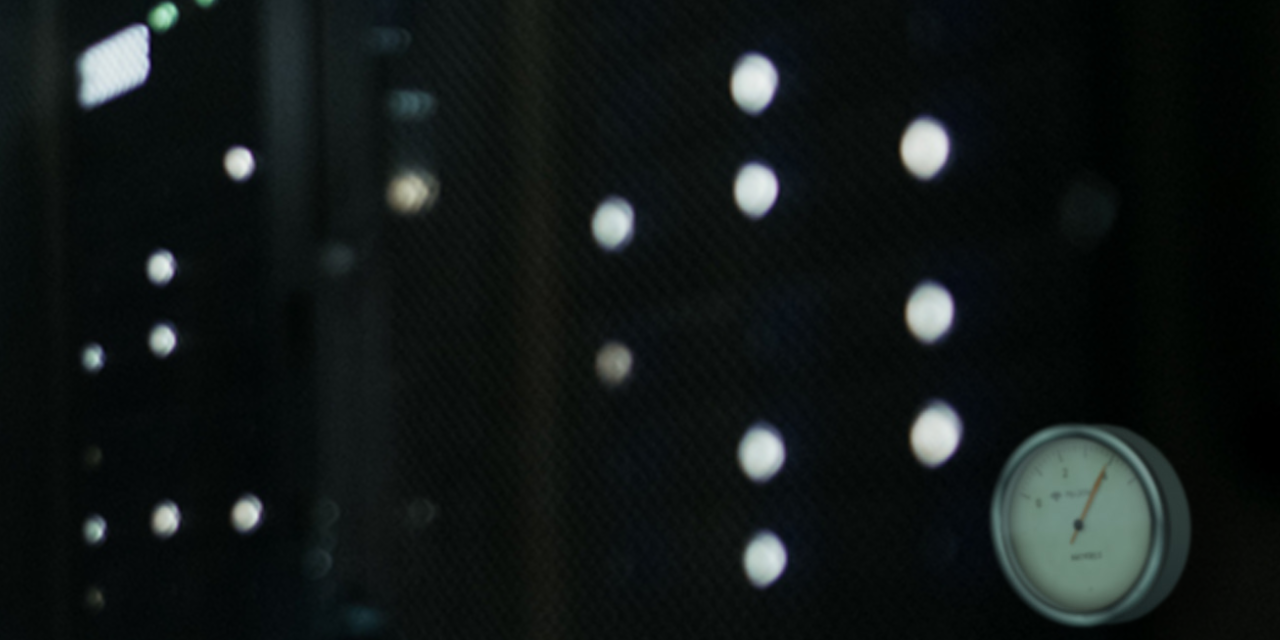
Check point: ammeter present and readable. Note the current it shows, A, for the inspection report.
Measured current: 4 A
